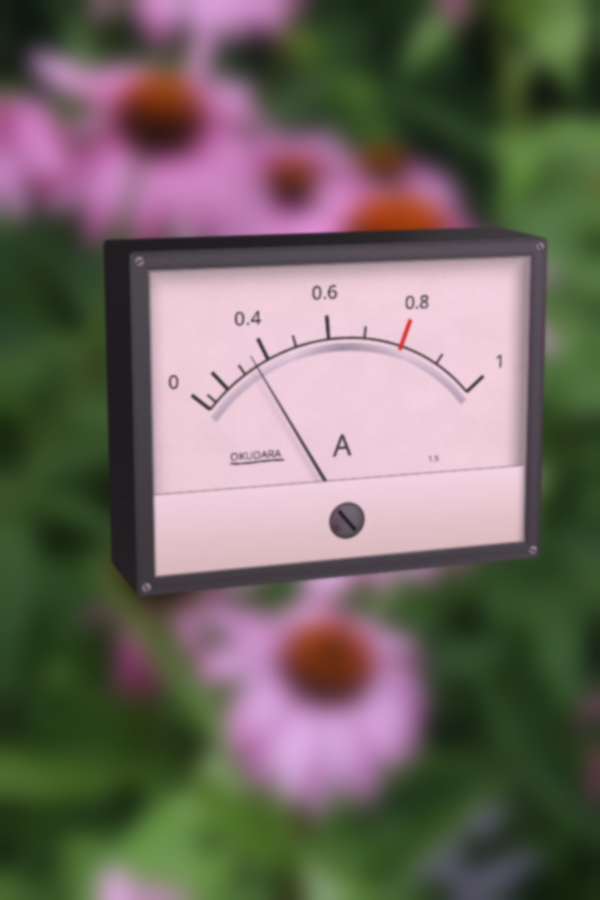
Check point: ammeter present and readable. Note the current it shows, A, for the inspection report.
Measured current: 0.35 A
